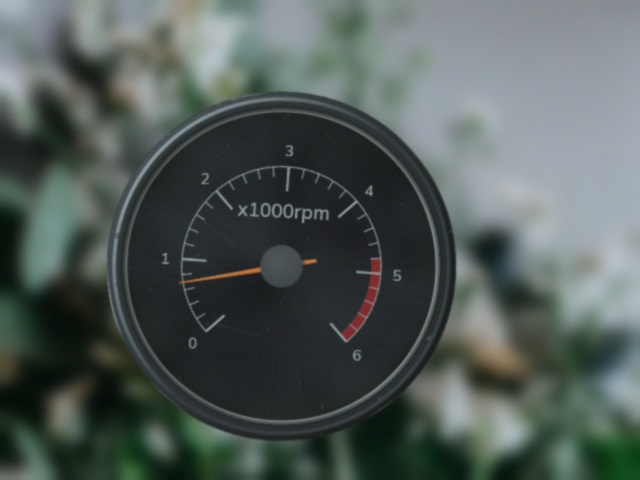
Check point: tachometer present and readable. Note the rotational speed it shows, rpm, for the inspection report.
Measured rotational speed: 700 rpm
